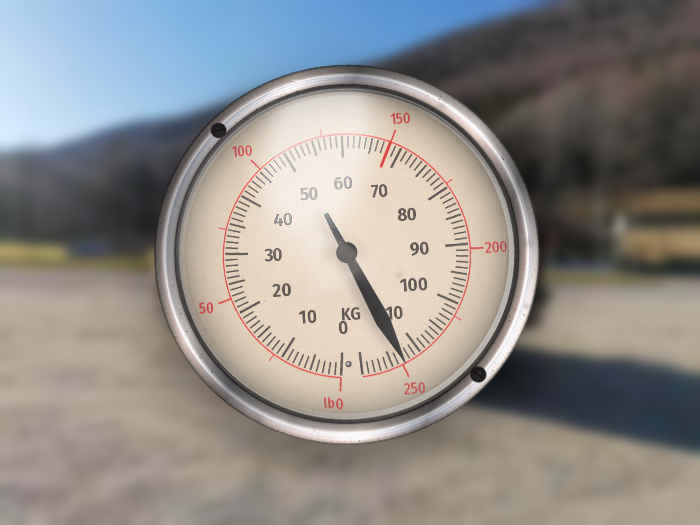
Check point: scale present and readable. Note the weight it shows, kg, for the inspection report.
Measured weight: 113 kg
